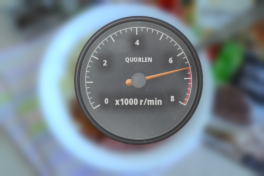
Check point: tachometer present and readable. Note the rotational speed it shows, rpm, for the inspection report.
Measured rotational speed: 6600 rpm
